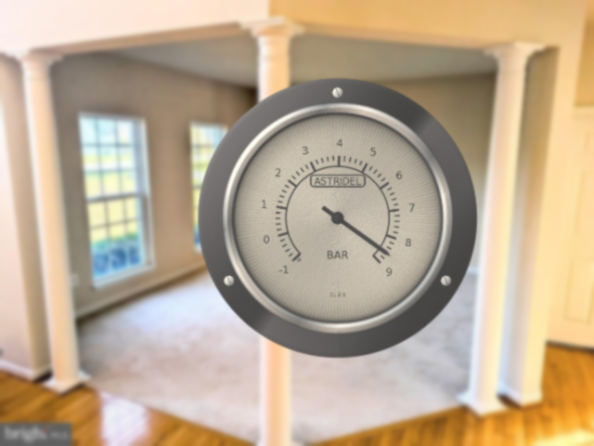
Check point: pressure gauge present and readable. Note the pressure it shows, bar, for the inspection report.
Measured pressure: 8.6 bar
